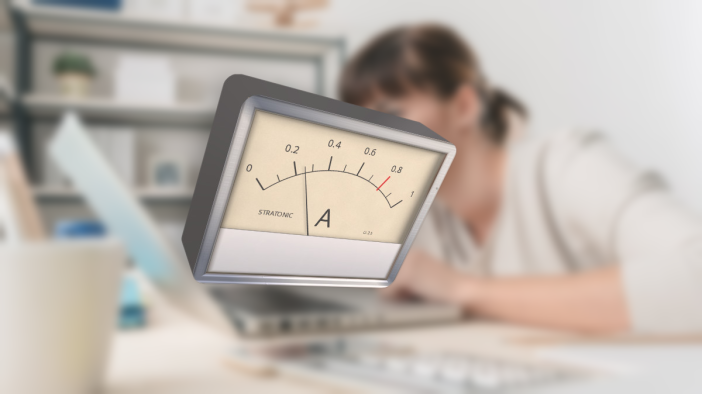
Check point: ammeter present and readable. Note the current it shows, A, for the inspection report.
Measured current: 0.25 A
